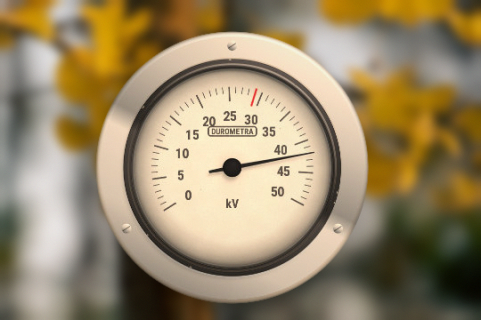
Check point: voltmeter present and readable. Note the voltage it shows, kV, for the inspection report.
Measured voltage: 42 kV
